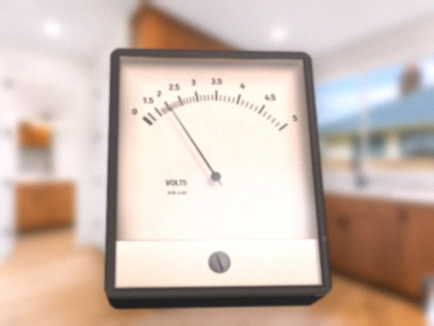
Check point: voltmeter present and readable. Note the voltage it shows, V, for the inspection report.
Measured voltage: 2 V
